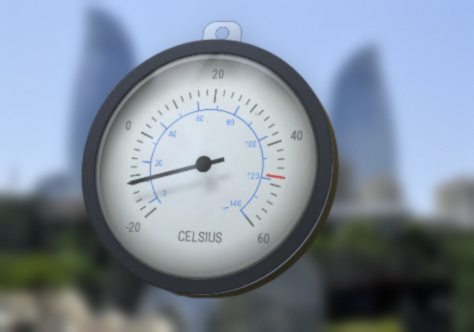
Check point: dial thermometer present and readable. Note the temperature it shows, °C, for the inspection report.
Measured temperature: -12 °C
